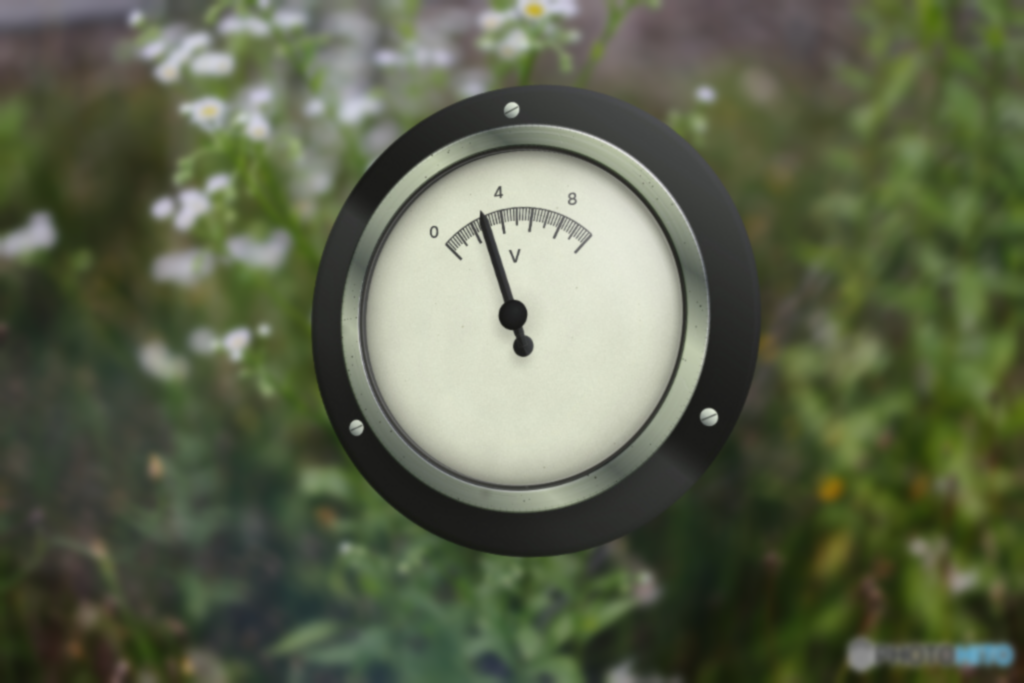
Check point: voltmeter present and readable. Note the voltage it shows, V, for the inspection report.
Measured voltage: 3 V
